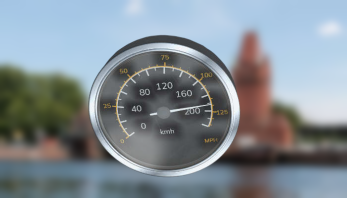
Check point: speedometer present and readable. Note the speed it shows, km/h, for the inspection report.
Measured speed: 190 km/h
